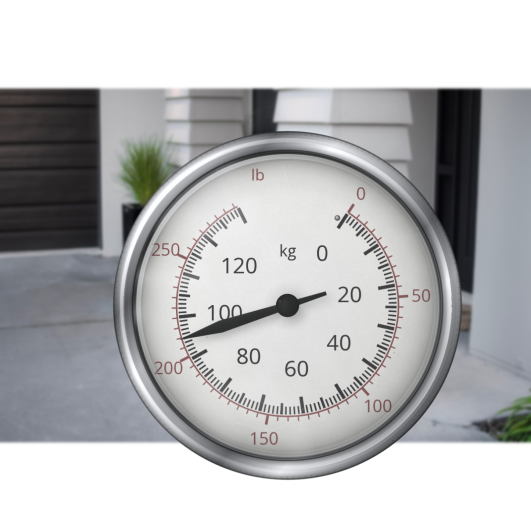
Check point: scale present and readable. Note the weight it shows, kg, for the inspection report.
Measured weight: 95 kg
